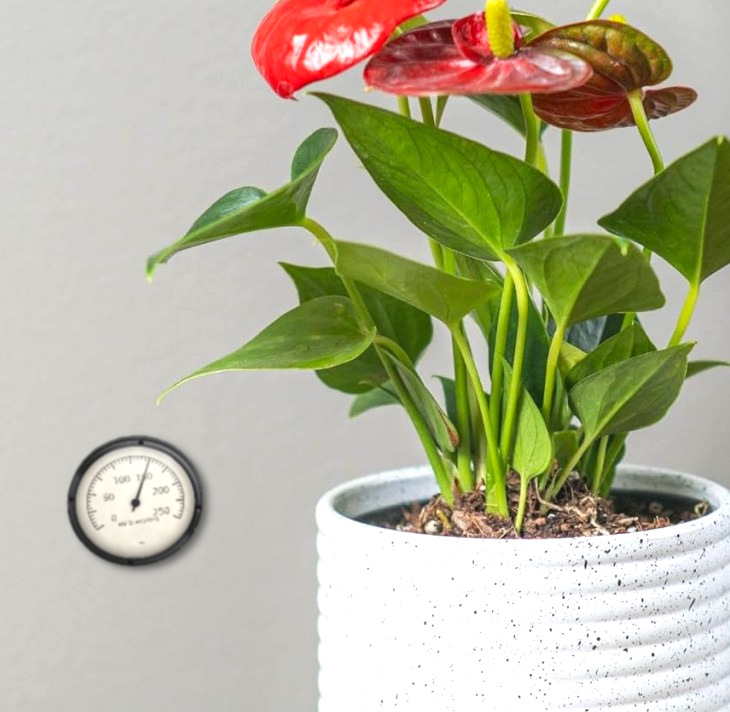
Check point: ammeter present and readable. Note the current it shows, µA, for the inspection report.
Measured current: 150 µA
